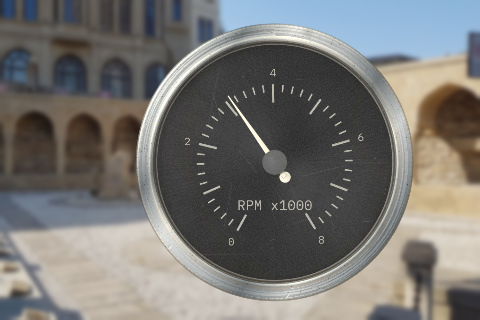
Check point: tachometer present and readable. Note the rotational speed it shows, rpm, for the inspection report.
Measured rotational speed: 3100 rpm
